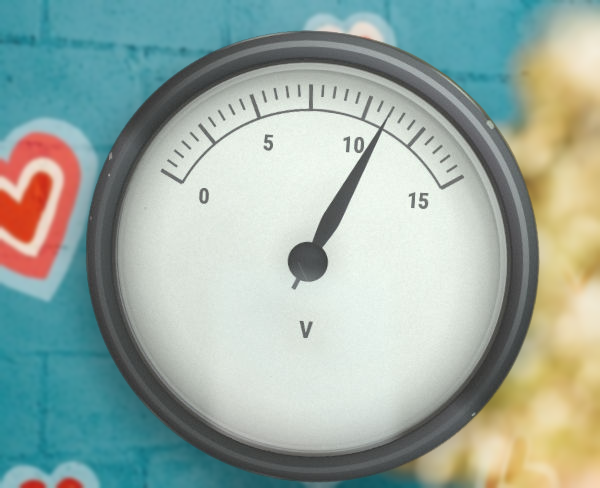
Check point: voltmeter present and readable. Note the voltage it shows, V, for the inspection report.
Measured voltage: 11 V
